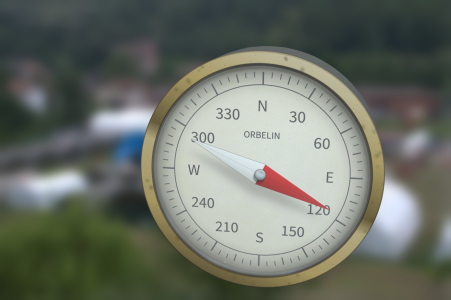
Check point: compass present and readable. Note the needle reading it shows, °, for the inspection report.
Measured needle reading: 115 °
